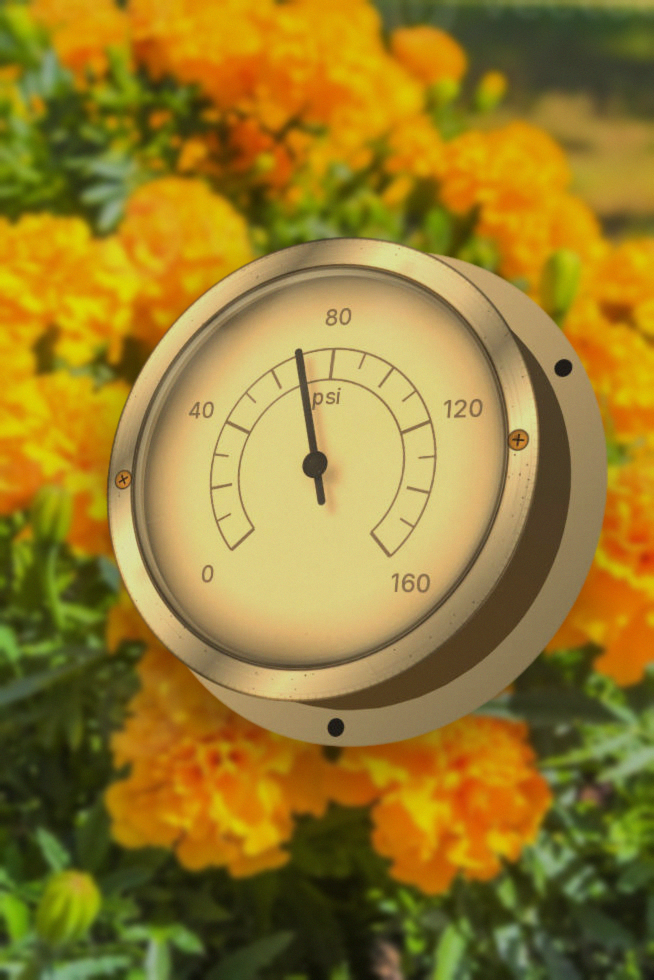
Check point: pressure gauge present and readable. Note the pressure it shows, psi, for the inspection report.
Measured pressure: 70 psi
